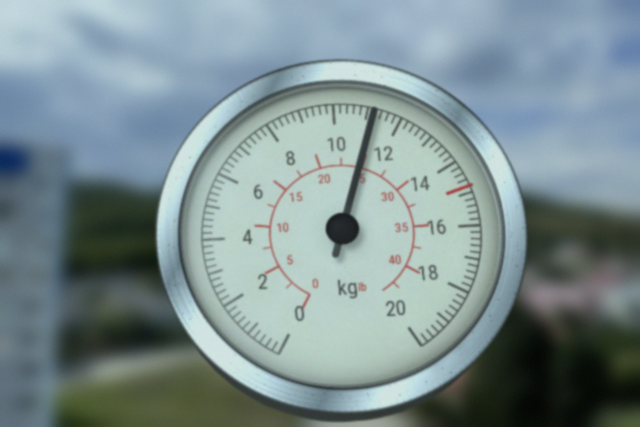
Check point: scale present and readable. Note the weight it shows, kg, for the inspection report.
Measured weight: 11.2 kg
